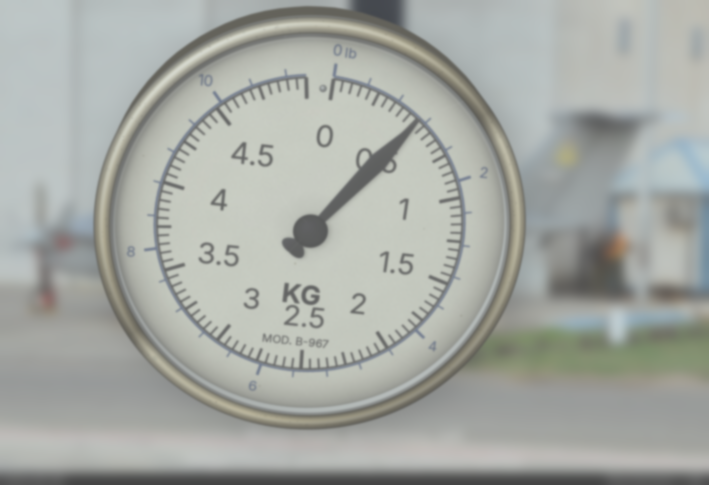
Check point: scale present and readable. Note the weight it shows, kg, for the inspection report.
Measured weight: 0.5 kg
